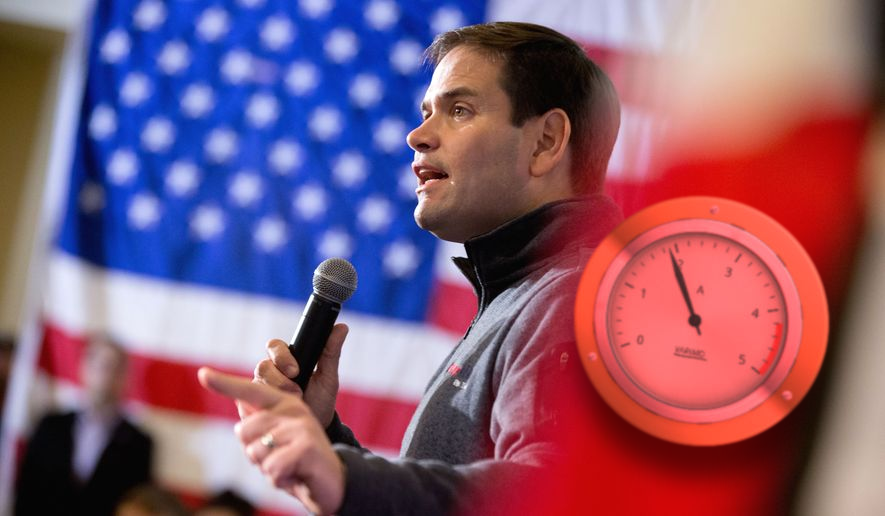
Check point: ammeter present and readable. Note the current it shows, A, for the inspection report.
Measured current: 1.9 A
